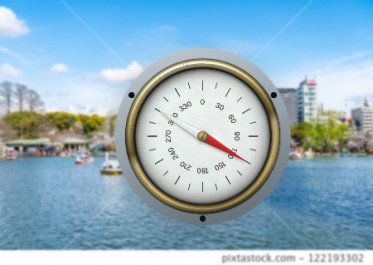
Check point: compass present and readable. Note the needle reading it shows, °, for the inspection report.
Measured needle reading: 120 °
